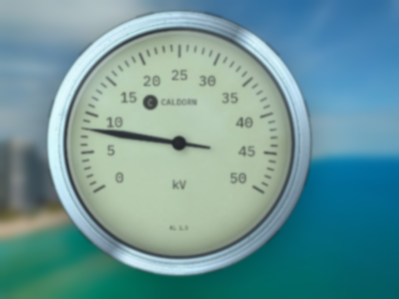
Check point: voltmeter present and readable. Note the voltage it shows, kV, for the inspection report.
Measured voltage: 8 kV
